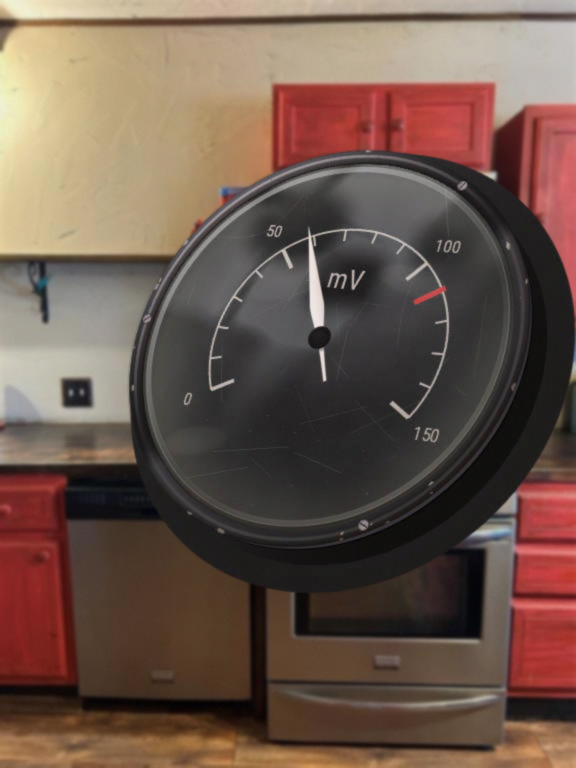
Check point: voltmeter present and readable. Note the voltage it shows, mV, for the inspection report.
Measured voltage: 60 mV
